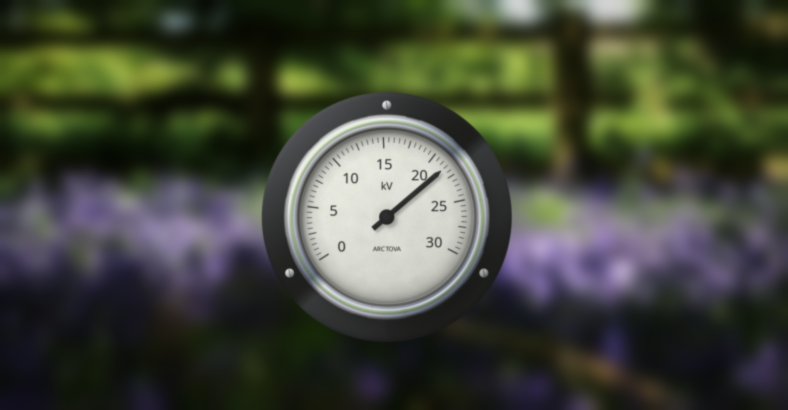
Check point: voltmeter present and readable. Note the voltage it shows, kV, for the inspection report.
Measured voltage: 21.5 kV
